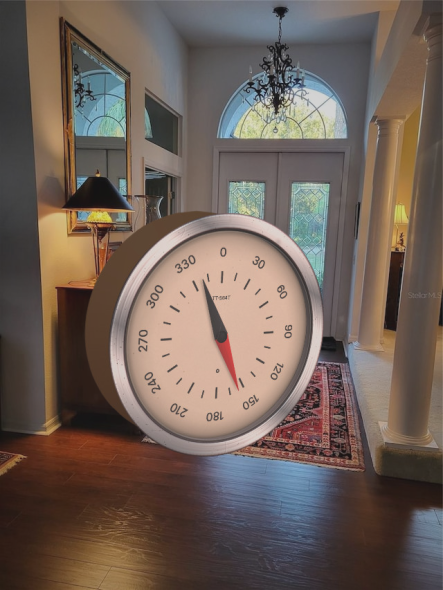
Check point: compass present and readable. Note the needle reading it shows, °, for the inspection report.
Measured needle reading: 157.5 °
